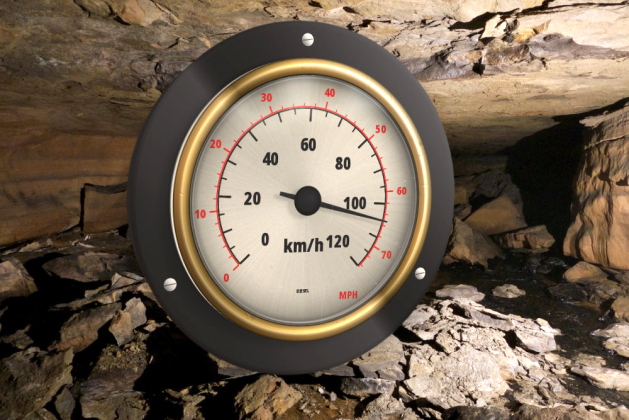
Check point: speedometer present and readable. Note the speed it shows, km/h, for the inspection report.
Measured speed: 105 km/h
